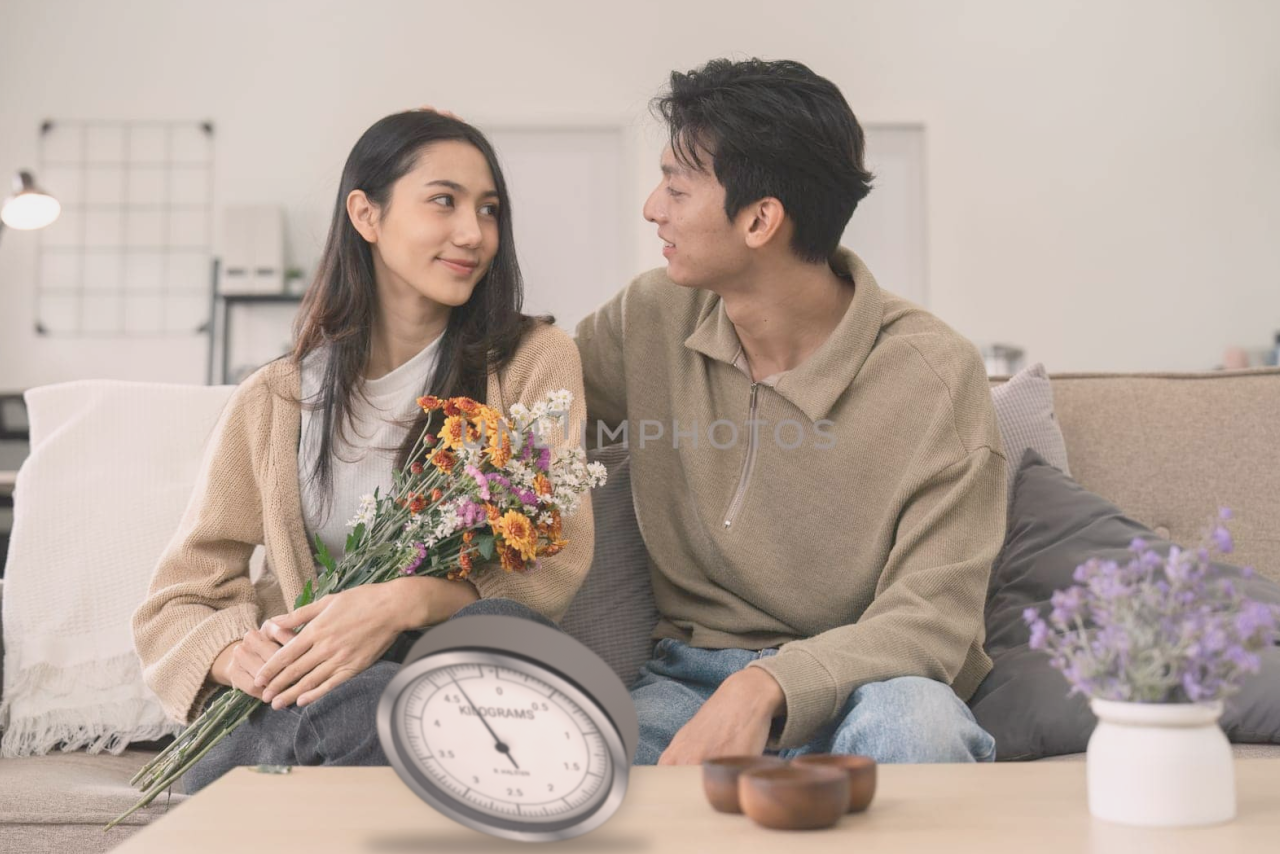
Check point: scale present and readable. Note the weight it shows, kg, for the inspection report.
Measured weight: 4.75 kg
